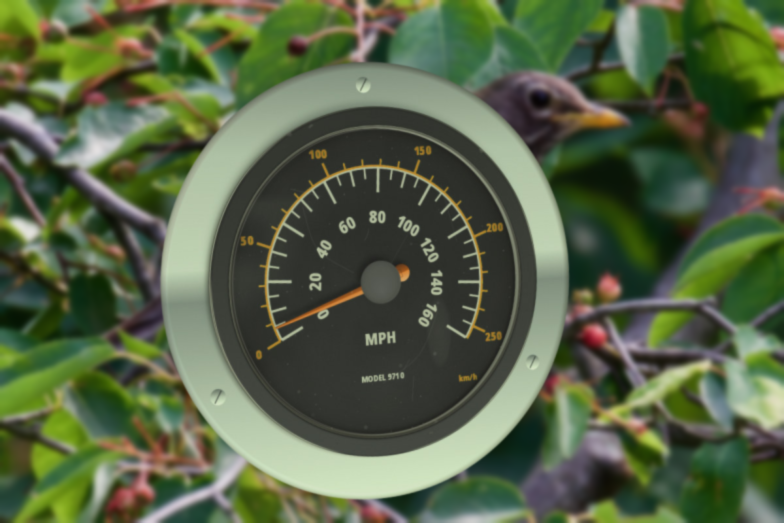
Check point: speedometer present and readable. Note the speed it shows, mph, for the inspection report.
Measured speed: 5 mph
